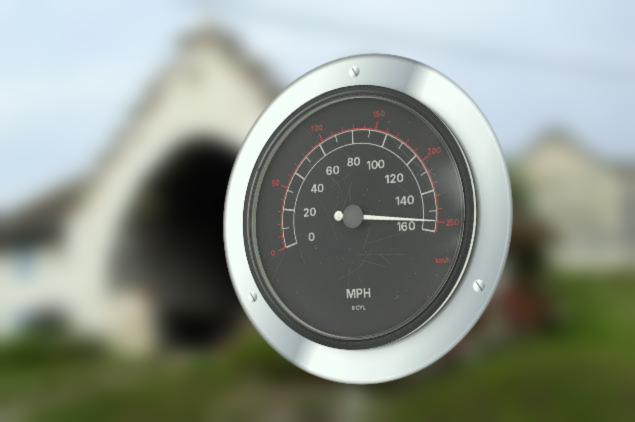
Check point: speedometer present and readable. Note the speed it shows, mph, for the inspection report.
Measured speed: 155 mph
